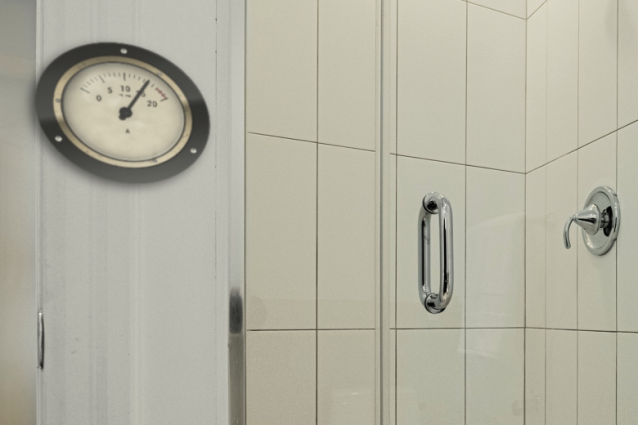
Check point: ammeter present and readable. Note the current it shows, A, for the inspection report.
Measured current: 15 A
